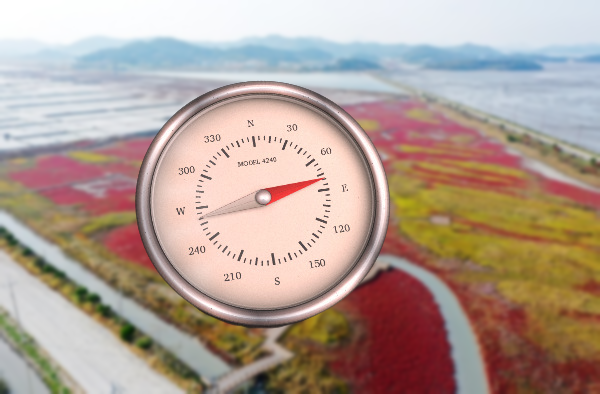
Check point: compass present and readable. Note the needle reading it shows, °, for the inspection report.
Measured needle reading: 80 °
